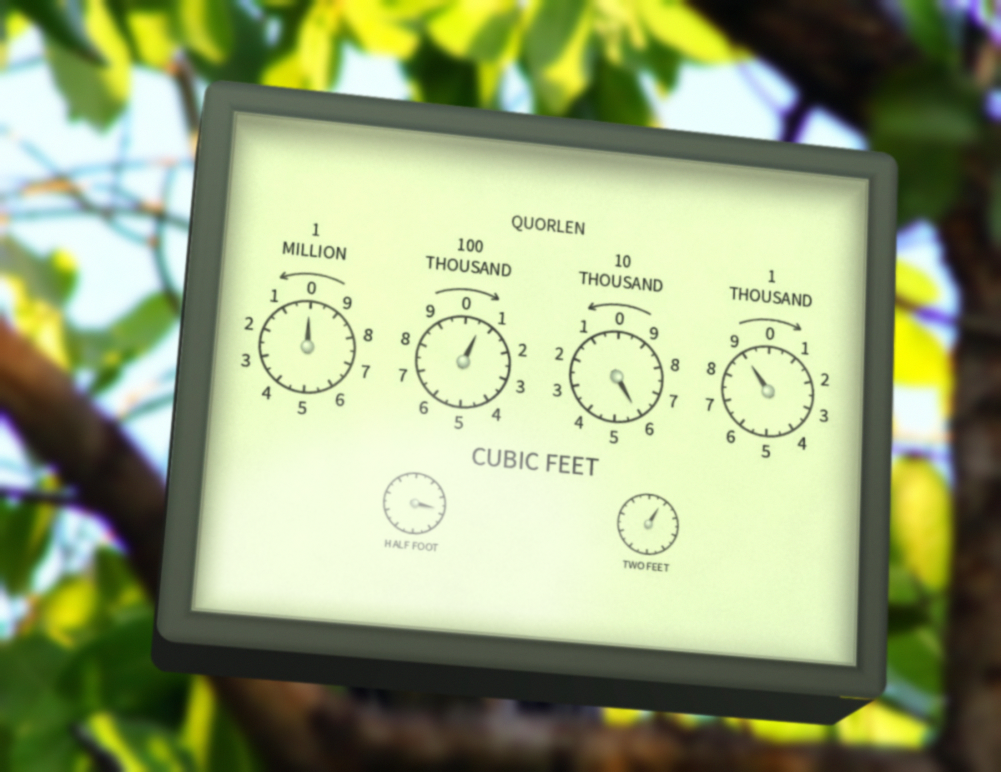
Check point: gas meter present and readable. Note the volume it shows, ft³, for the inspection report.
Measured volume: 5900 ft³
